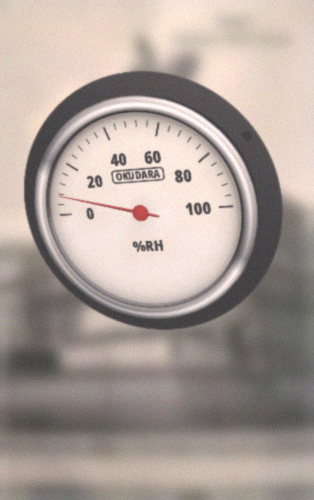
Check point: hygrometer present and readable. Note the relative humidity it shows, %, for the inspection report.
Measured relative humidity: 8 %
